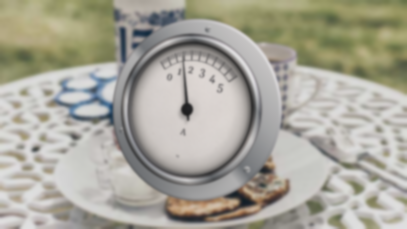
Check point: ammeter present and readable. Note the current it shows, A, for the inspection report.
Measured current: 1.5 A
